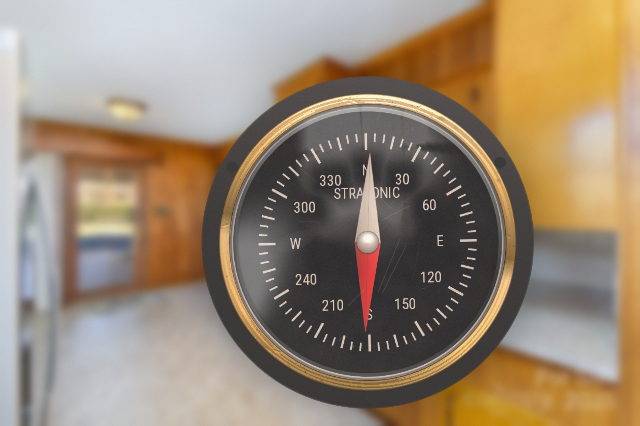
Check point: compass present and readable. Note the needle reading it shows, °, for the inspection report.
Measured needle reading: 182.5 °
